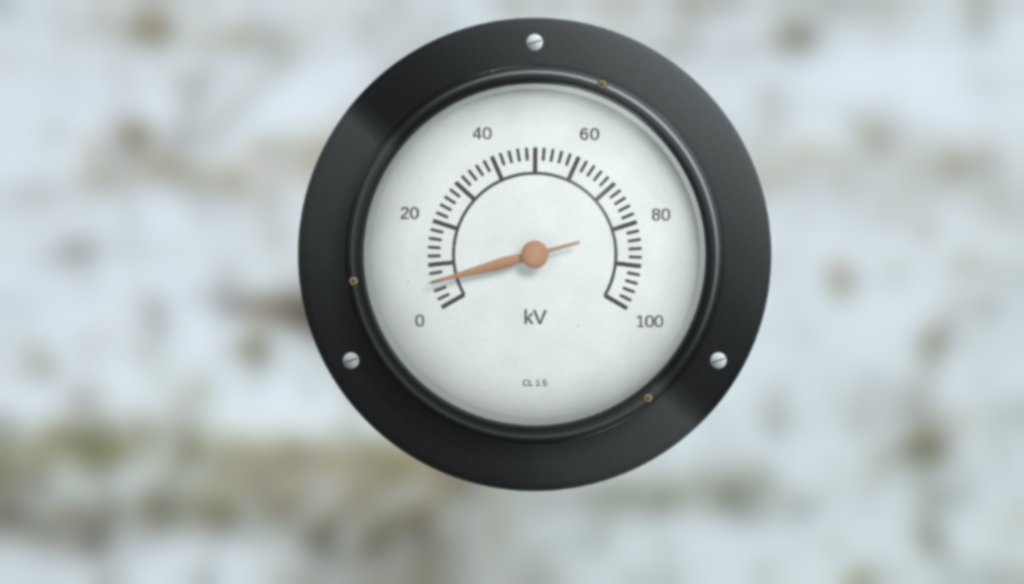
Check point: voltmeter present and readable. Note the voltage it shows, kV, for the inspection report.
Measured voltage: 6 kV
